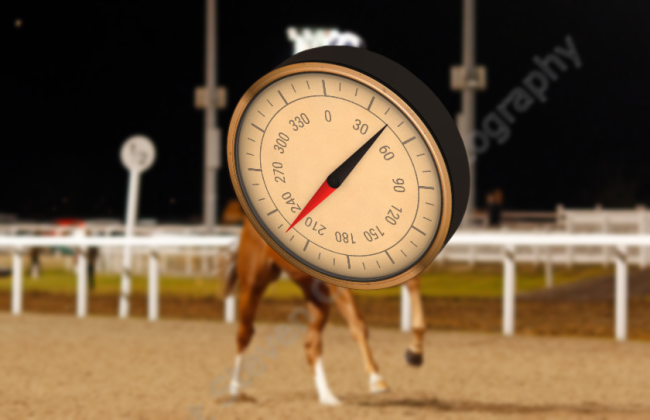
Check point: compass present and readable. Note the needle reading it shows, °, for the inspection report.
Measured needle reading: 225 °
